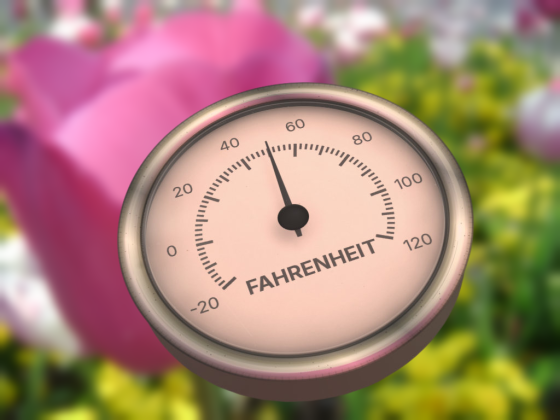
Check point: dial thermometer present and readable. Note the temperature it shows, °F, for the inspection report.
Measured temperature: 50 °F
